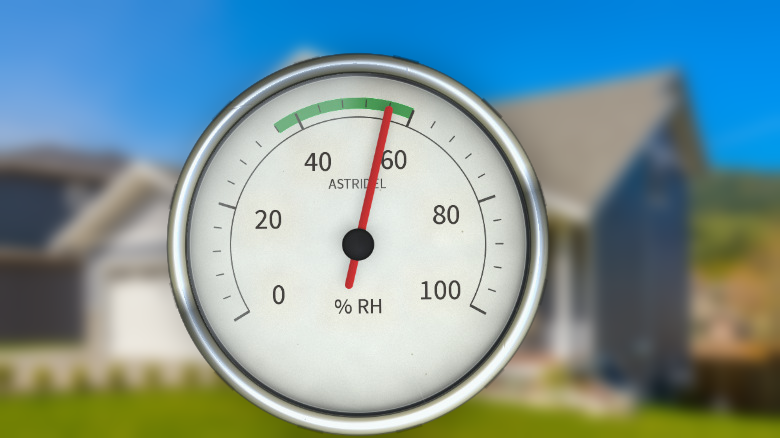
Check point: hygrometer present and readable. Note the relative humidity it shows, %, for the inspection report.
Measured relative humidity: 56 %
